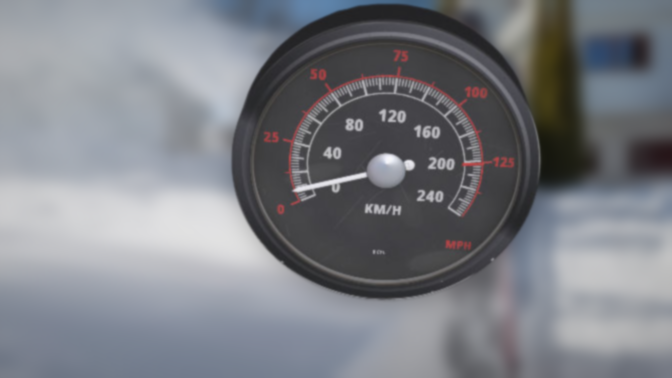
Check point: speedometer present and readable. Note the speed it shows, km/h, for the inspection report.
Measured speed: 10 km/h
